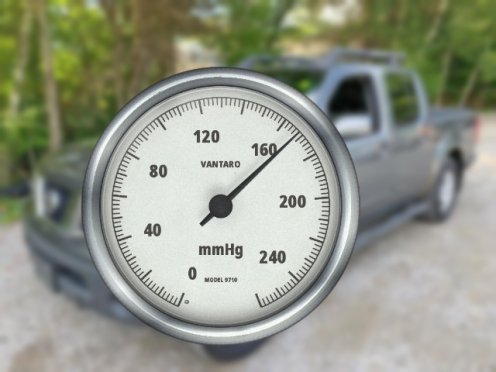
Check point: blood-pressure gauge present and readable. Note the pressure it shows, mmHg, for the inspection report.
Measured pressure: 168 mmHg
